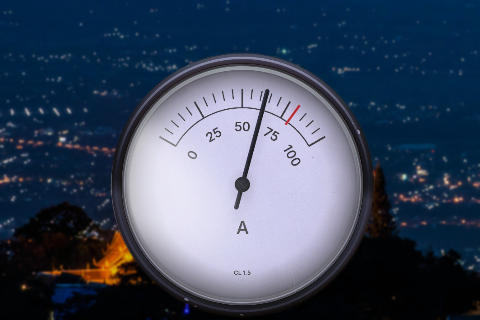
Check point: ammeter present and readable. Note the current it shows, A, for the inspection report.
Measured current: 62.5 A
